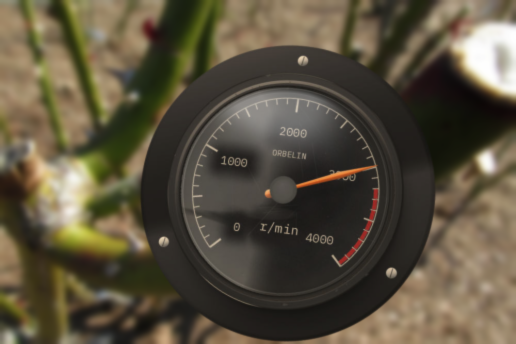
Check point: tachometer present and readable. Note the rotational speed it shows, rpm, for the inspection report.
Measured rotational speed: 3000 rpm
